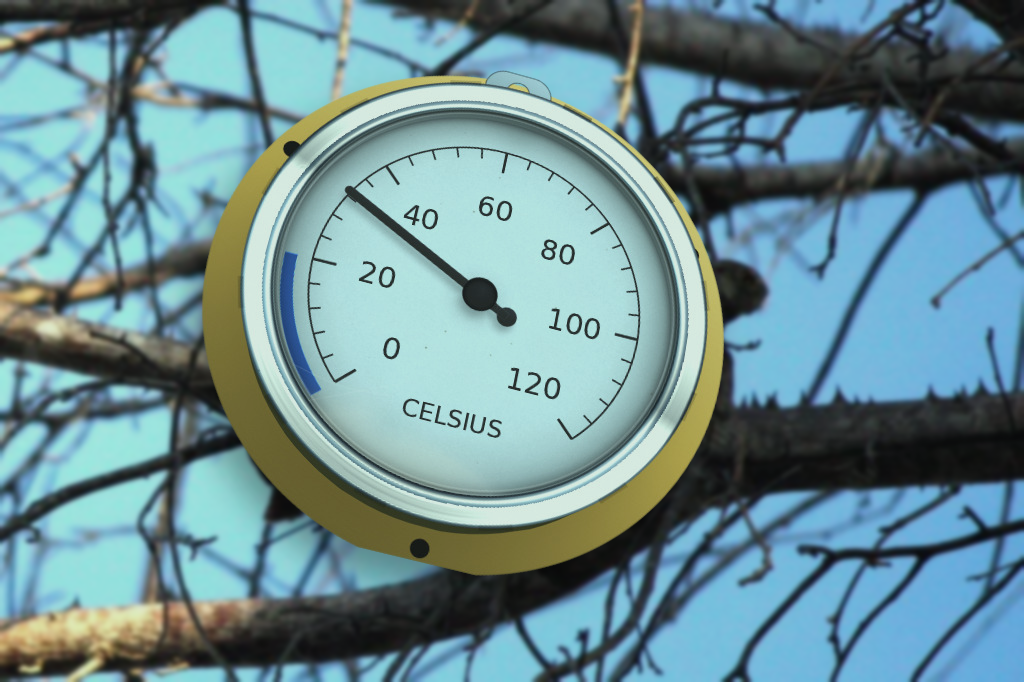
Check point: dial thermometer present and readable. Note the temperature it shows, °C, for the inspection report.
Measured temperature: 32 °C
